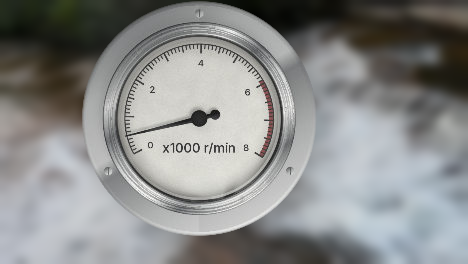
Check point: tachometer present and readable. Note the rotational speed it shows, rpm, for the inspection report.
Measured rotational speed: 500 rpm
